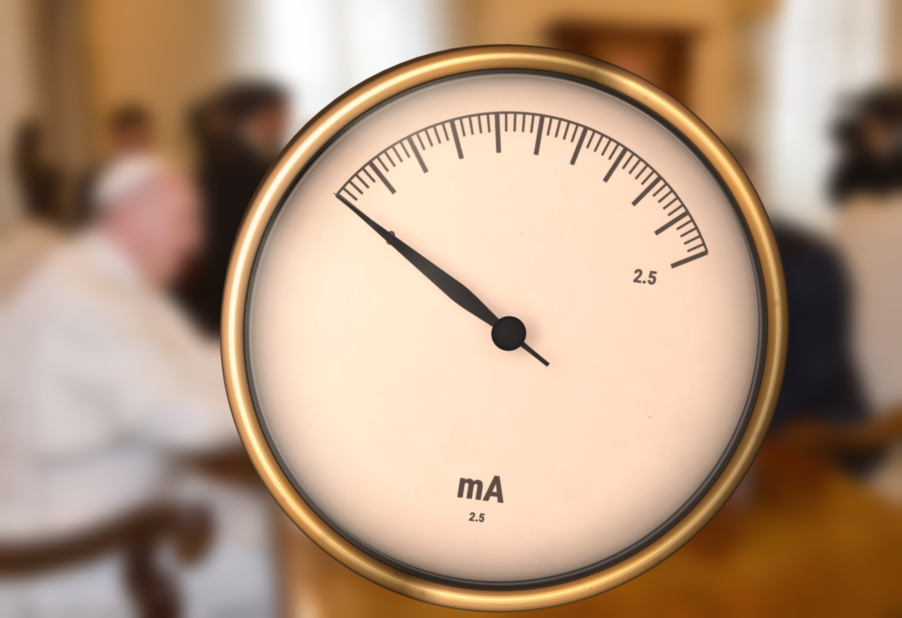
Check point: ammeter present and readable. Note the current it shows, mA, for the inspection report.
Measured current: 0 mA
